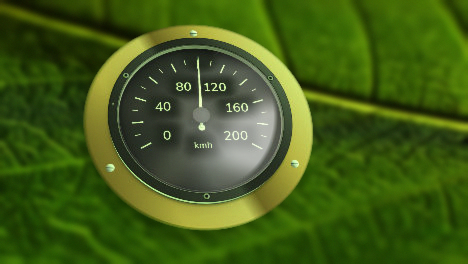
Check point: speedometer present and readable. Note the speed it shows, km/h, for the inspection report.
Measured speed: 100 km/h
